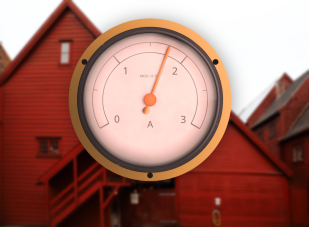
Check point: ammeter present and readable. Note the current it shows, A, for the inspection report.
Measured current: 1.75 A
